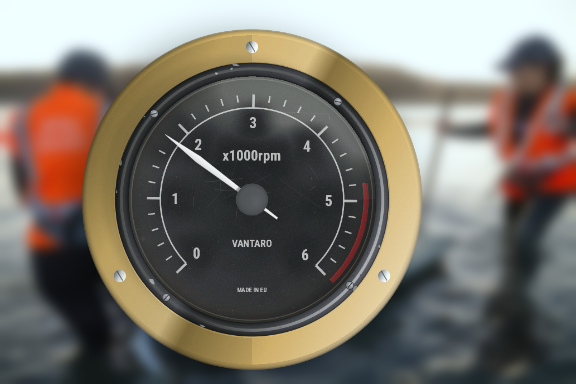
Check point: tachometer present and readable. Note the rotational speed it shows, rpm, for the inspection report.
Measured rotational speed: 1800 rpm
